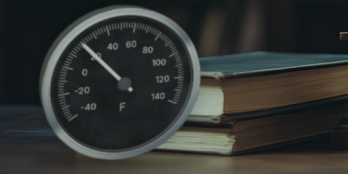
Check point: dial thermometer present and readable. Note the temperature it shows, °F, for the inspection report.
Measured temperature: 20 °F
